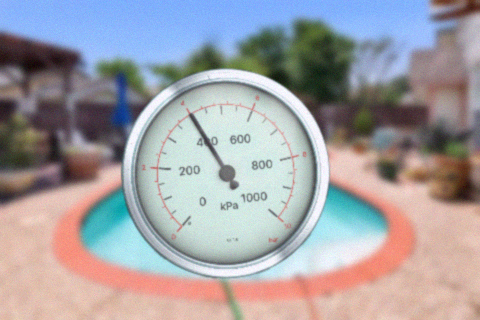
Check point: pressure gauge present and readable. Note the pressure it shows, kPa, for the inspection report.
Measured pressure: 400 kPa
